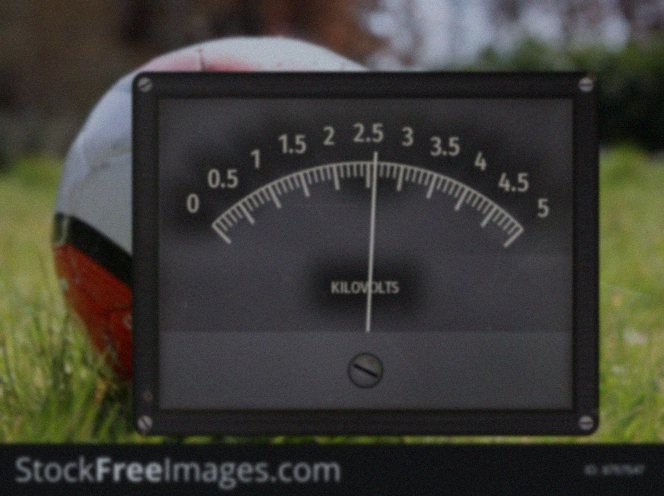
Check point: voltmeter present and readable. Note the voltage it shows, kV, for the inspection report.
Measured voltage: 2.6 kV
